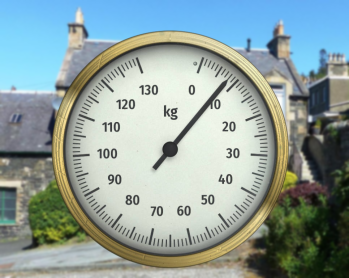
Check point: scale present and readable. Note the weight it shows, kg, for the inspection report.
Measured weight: 8 kg
